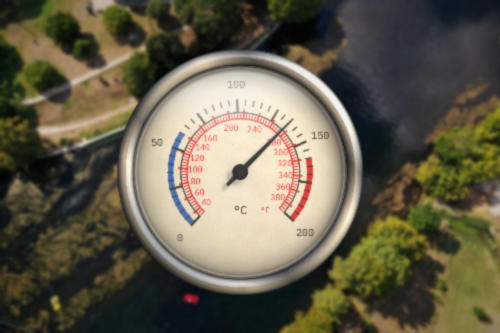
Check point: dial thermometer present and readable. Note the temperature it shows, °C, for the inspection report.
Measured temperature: 135 °C
